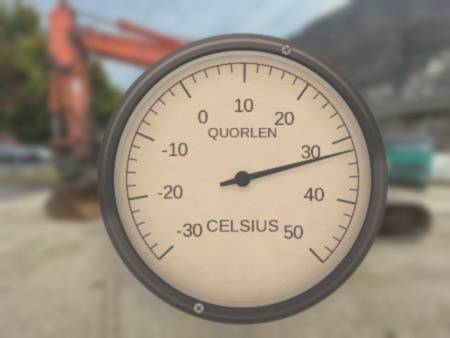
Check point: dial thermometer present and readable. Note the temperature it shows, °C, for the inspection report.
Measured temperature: 32 °C
